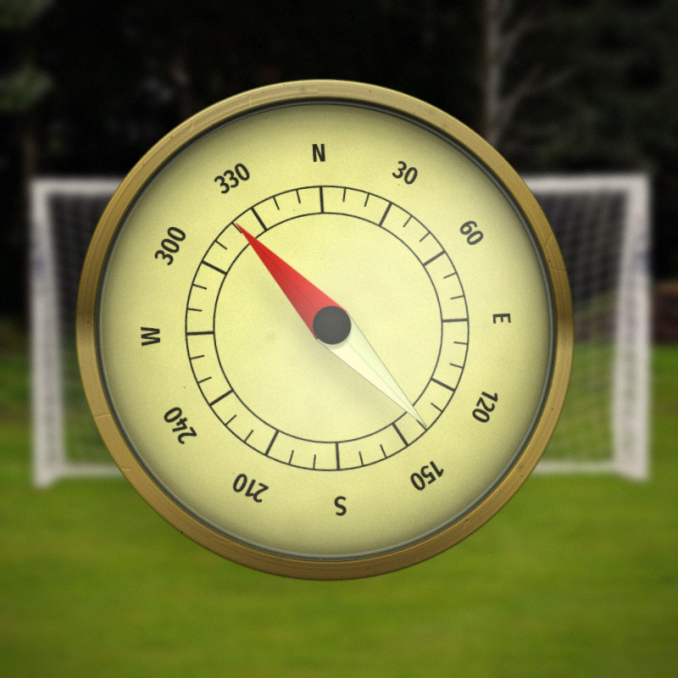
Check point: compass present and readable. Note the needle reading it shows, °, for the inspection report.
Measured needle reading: 320 °
